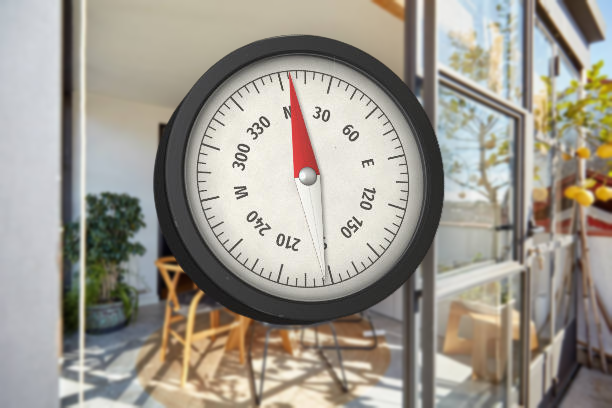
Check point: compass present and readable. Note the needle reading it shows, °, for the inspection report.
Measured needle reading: 5 °
